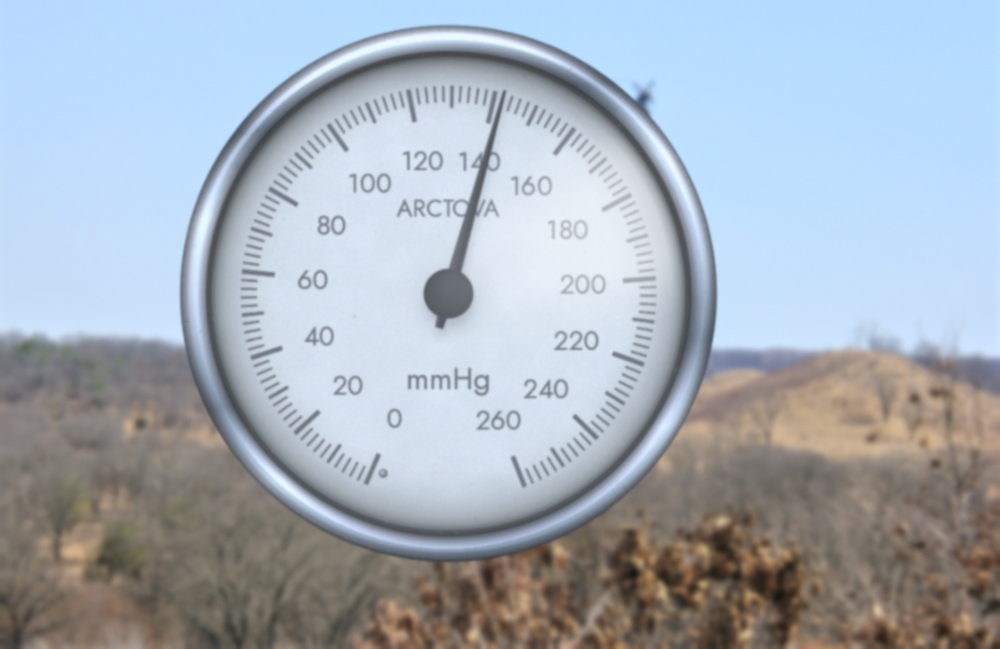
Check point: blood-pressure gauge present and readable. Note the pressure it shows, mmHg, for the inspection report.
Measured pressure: 142 mmHg
